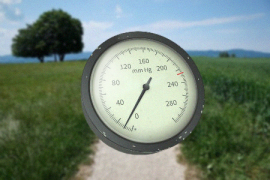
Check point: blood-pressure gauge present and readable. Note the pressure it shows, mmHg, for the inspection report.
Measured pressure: 10 mmHg
